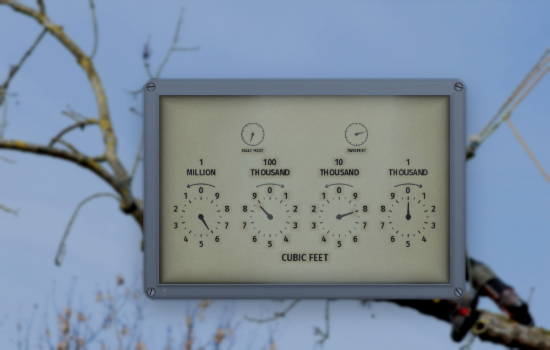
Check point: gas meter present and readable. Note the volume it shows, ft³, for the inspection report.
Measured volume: 588000 ft³
